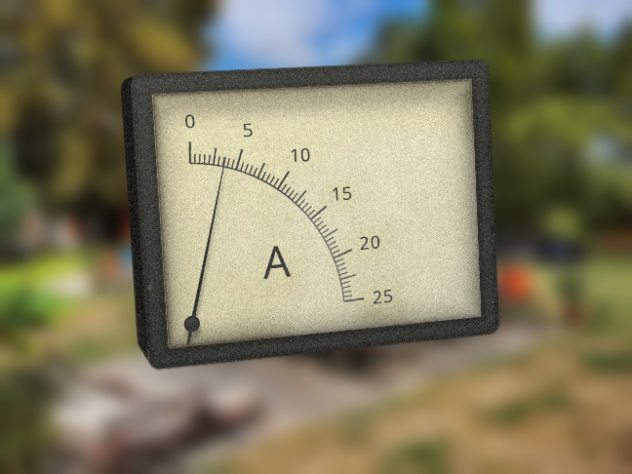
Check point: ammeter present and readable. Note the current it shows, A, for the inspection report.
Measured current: 3.5 A
